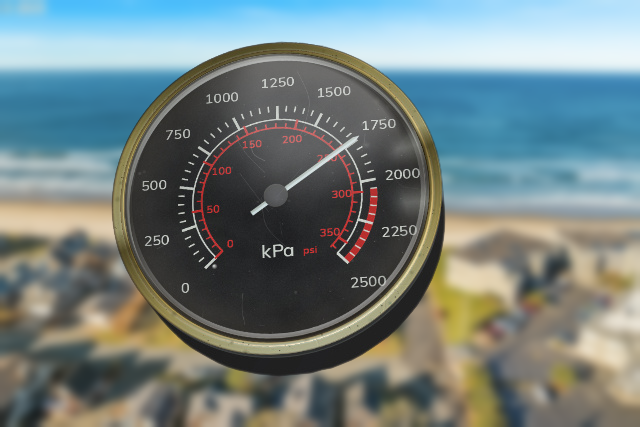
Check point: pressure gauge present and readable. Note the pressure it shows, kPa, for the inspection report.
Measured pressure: 1750 kPa
